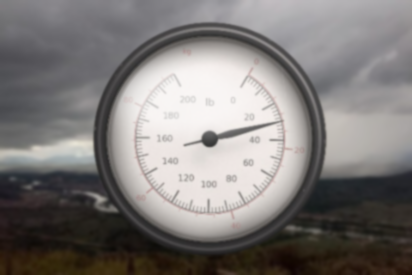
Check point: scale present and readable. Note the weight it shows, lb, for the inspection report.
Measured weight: 30 lb
